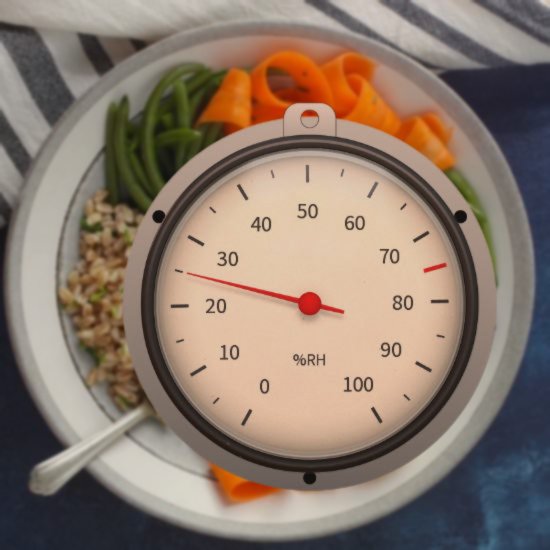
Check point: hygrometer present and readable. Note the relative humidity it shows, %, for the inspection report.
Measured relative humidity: 25 %
